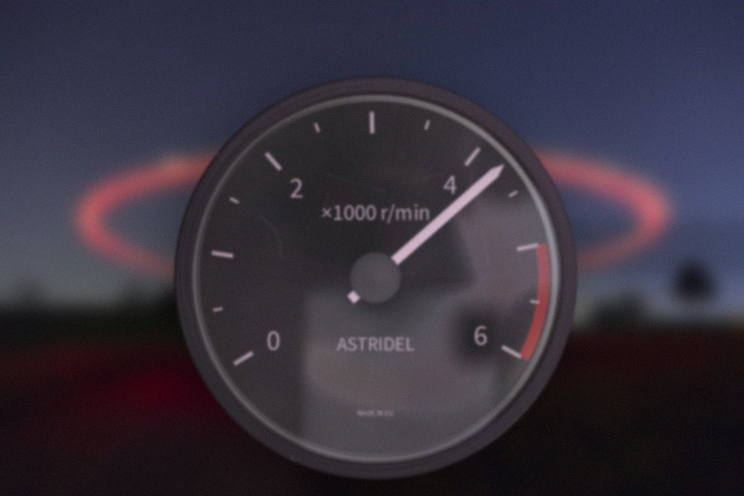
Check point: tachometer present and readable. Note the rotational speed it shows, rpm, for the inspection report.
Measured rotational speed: 4250 rpm
